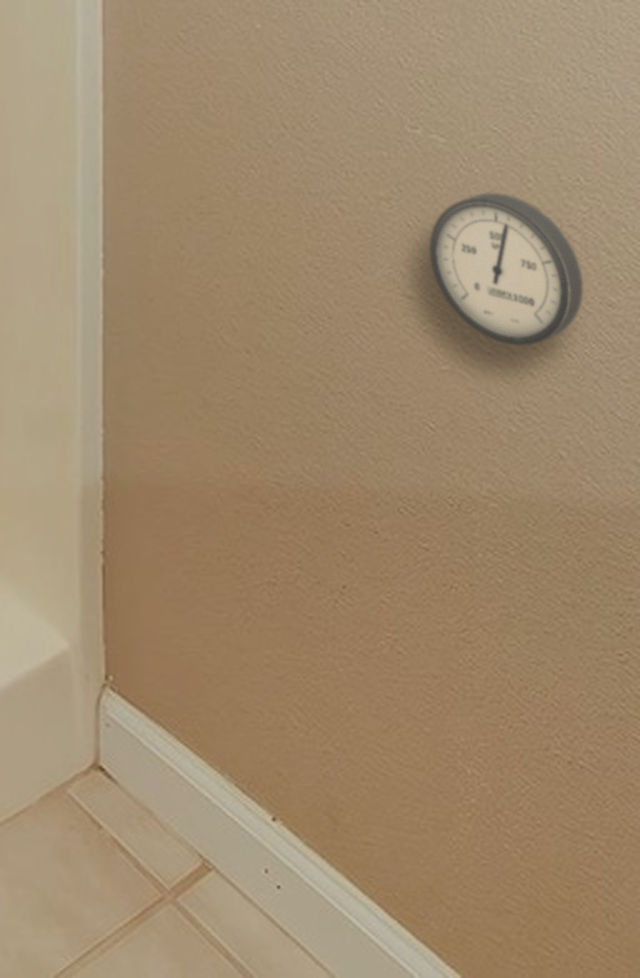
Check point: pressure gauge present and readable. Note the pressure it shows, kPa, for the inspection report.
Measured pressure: 550 kPa
